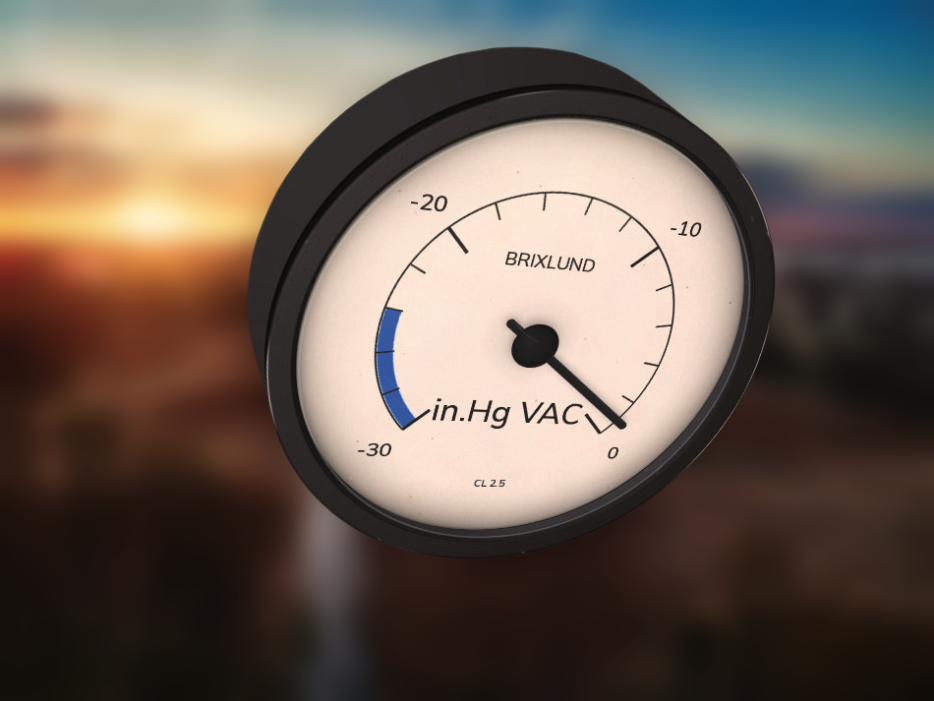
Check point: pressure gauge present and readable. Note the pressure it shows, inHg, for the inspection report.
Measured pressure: -1 inHg
